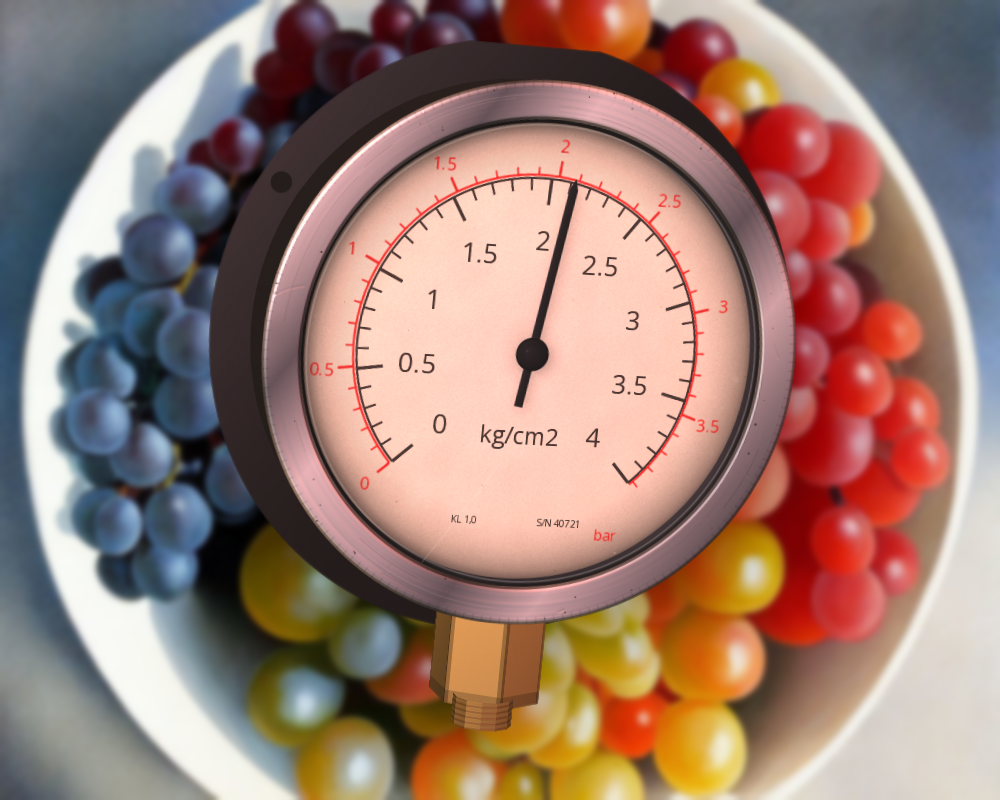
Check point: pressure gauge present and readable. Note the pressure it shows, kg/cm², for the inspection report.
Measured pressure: 2.1 kg/cm²
